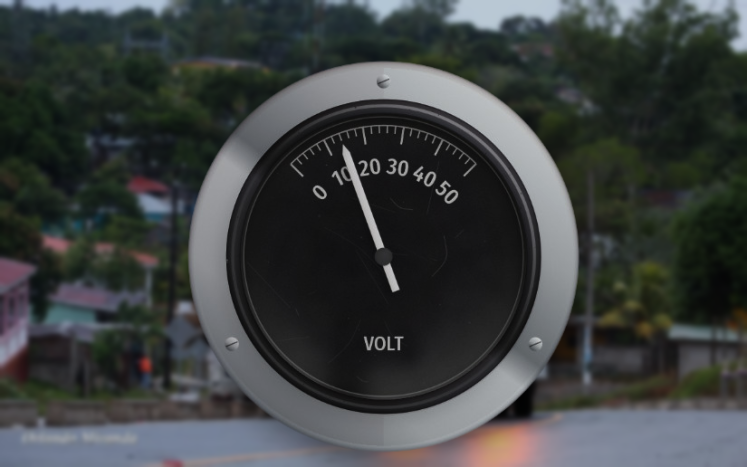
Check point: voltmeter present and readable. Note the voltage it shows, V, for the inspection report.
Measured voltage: 14 V
